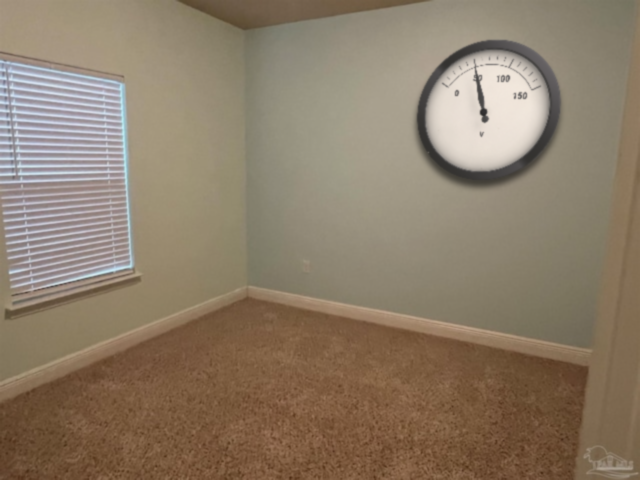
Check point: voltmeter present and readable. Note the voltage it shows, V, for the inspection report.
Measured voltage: 50 V
